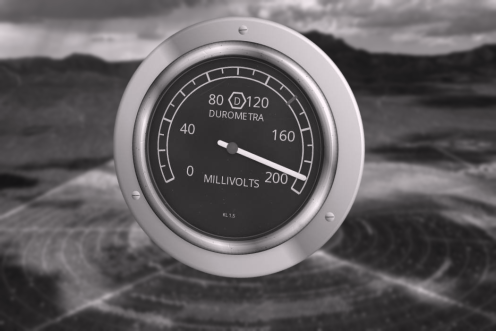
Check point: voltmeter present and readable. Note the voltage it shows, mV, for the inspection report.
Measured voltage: 190 mV
